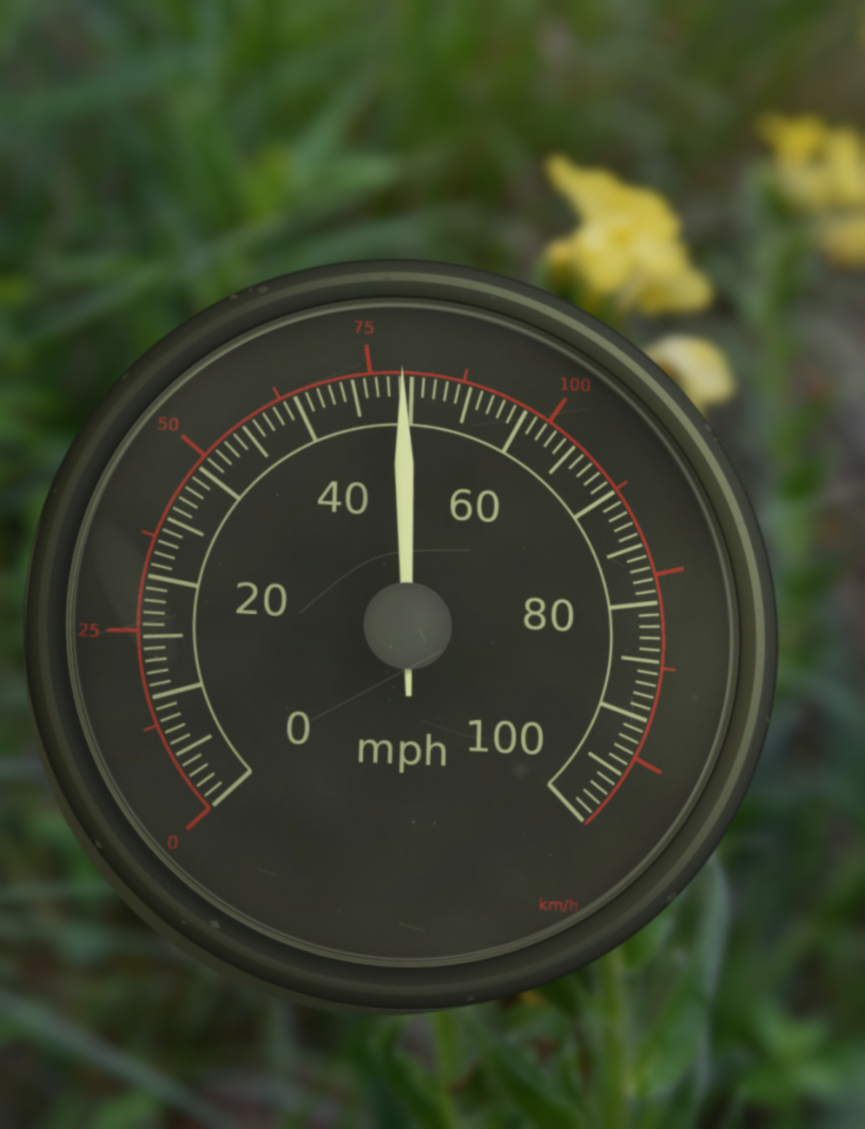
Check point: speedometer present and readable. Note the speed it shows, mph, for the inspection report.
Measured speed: 49 mph
